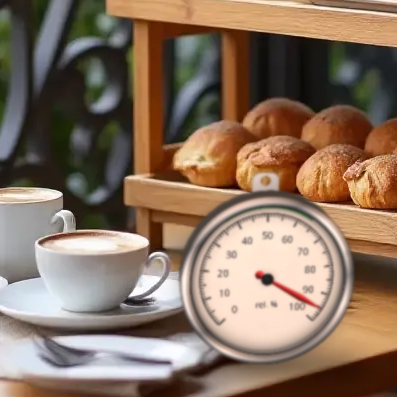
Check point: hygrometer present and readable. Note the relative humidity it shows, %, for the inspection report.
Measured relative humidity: 95 %
